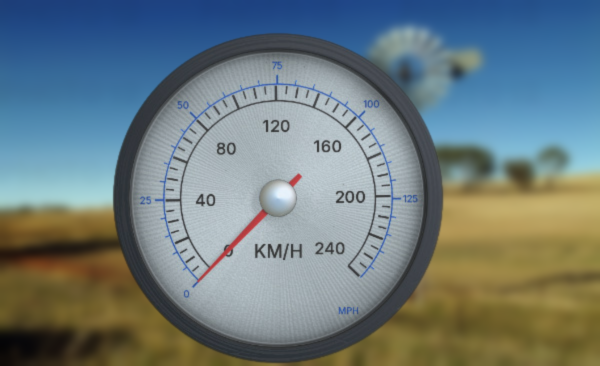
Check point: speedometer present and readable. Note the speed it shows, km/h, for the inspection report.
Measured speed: 0 km/h
